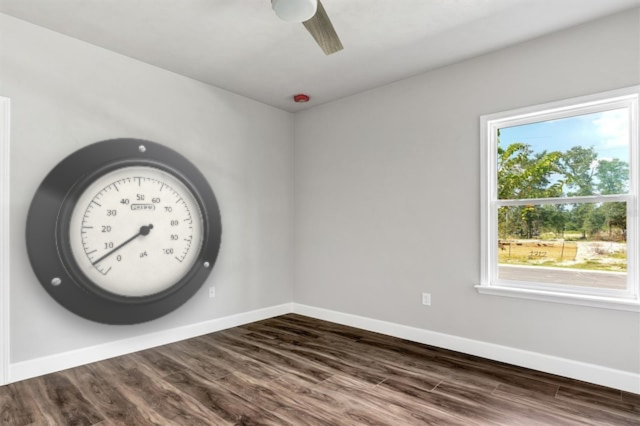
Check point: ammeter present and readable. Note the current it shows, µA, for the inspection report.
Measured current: 6 µA
